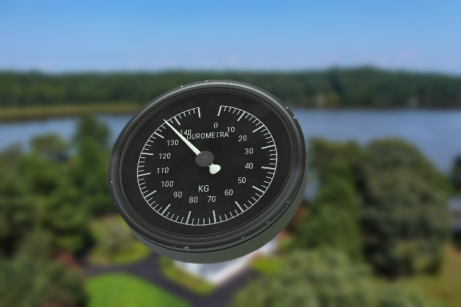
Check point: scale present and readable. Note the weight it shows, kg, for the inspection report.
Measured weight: 136 kg
